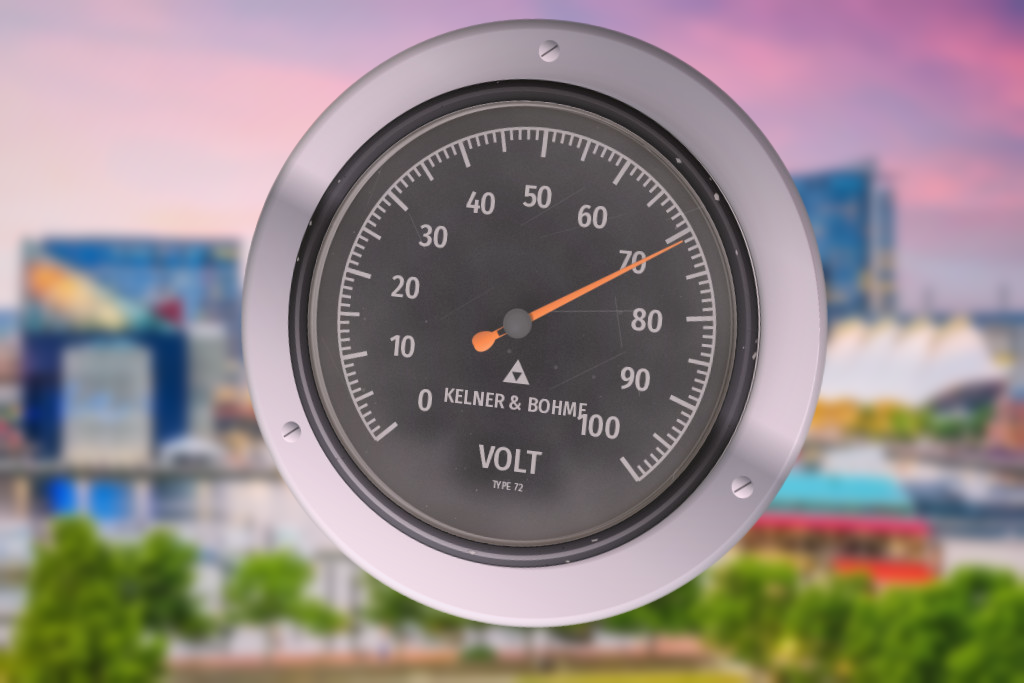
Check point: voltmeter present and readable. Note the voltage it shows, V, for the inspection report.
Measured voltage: 71 V
